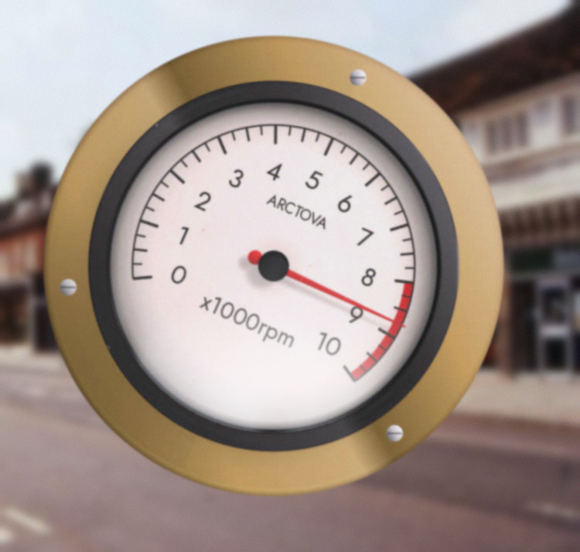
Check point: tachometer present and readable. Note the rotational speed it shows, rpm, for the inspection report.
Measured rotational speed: 8750 rpm
